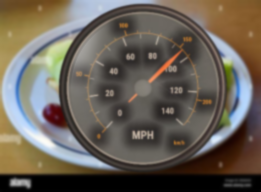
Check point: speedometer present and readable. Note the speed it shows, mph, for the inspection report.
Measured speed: 95 mph
